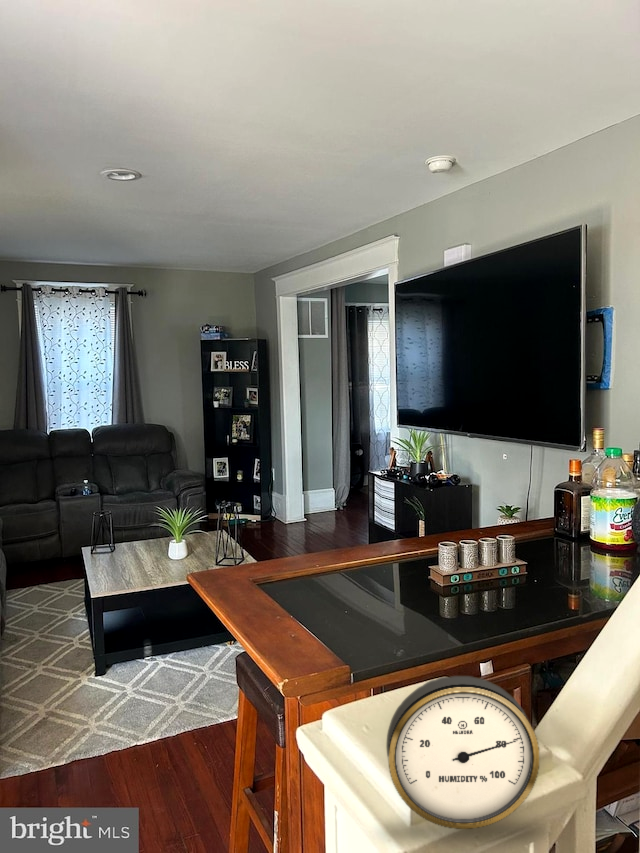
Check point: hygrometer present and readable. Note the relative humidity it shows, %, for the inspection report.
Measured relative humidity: 80 %
